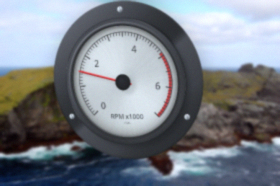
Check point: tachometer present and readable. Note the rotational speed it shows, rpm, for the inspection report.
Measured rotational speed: 1500 rpm
